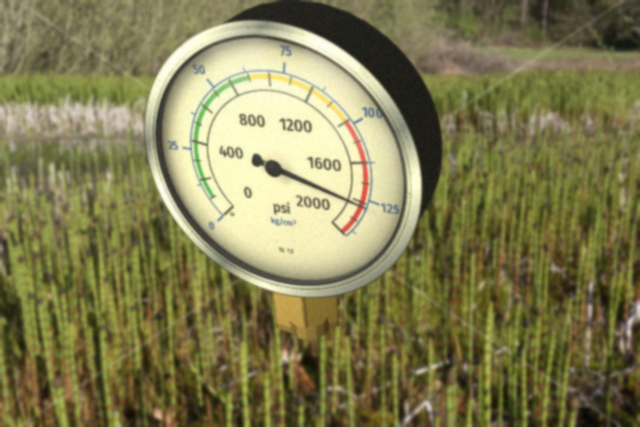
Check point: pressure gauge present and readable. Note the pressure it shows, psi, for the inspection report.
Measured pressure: 1800 psi
